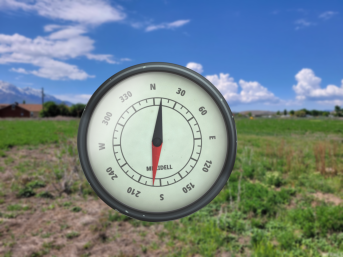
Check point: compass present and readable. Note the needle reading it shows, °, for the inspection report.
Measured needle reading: 190 °
